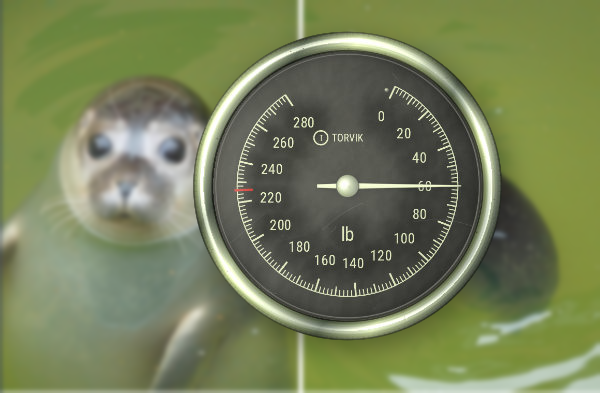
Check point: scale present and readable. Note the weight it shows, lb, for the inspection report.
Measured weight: 60 lb
